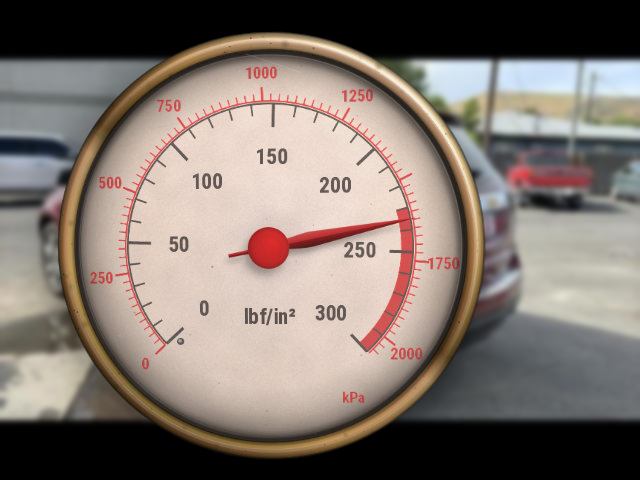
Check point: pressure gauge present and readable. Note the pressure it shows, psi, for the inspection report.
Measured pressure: 235 psi
